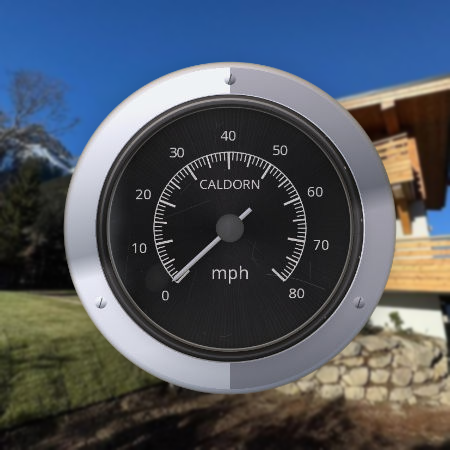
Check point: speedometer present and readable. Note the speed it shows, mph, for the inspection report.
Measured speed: 1 mph
